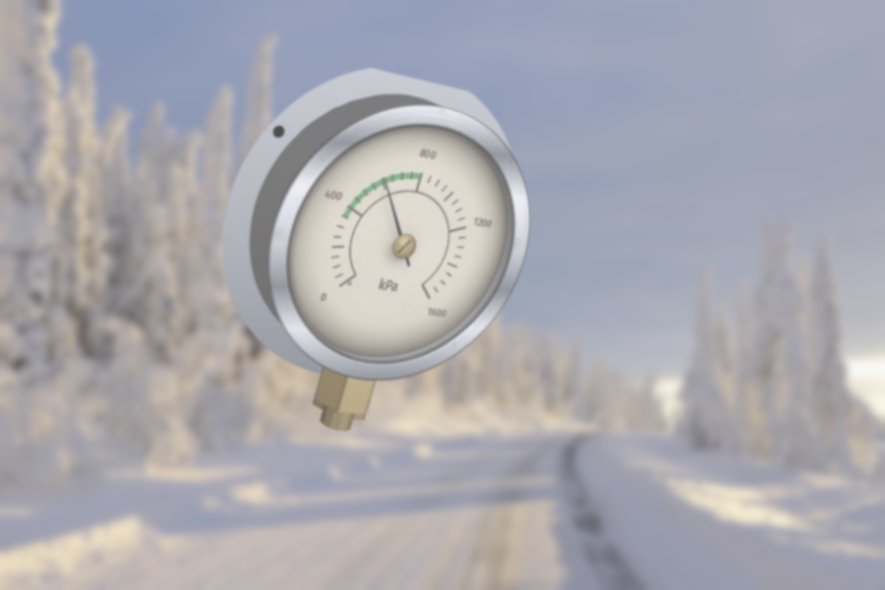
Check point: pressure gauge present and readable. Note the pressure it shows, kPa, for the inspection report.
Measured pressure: 600 kPa
